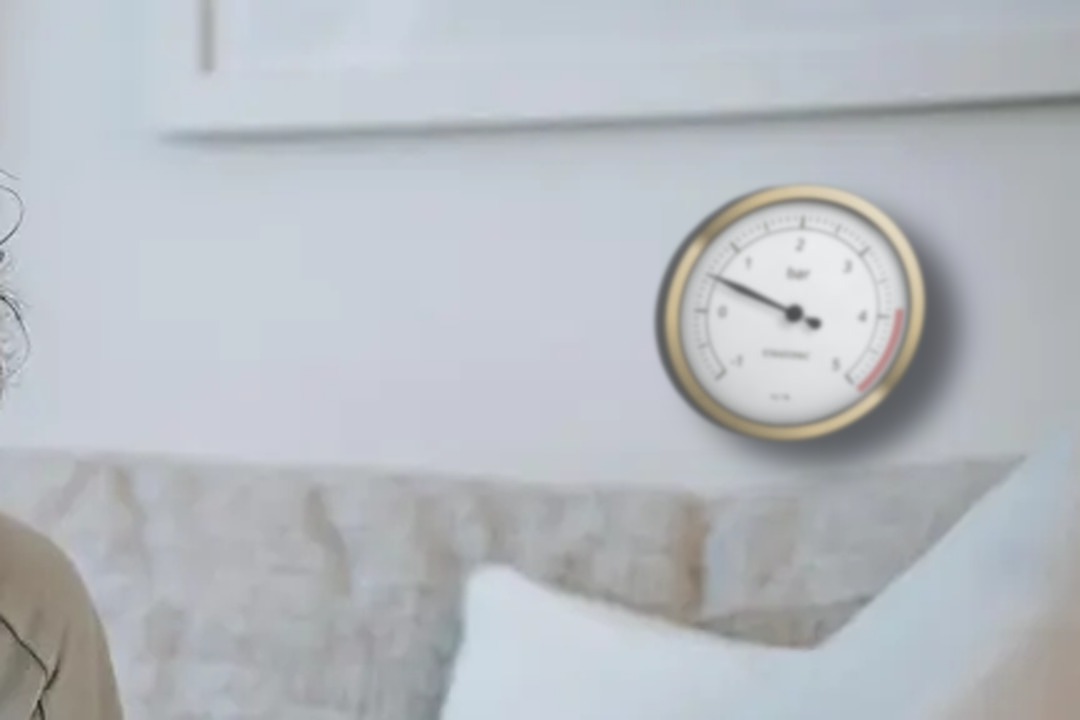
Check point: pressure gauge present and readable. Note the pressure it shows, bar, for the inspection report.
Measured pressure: 0.5 bar
